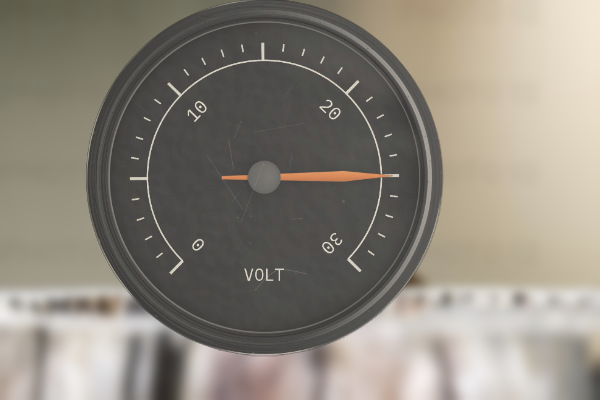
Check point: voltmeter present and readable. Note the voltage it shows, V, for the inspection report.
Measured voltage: 25 V
